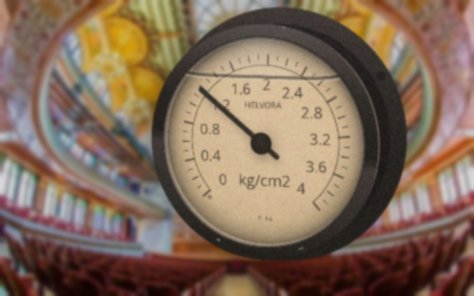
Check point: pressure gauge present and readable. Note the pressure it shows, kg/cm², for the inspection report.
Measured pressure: 1.2 kg/cm²
